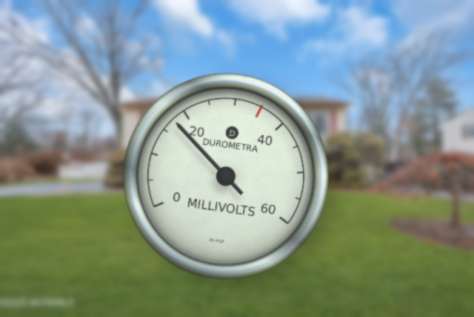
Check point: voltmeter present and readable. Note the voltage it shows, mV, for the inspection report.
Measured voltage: 17.5 mV
